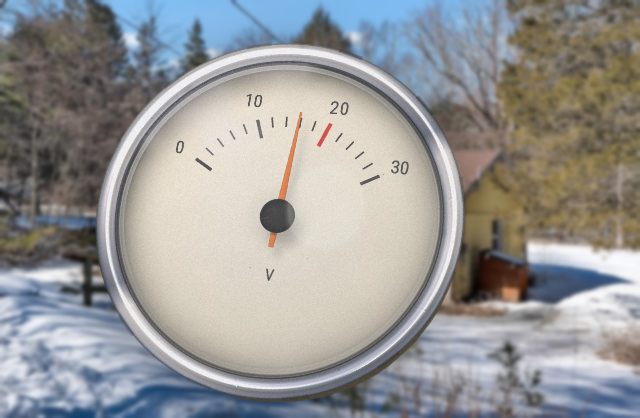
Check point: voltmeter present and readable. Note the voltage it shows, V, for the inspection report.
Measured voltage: 16 V
